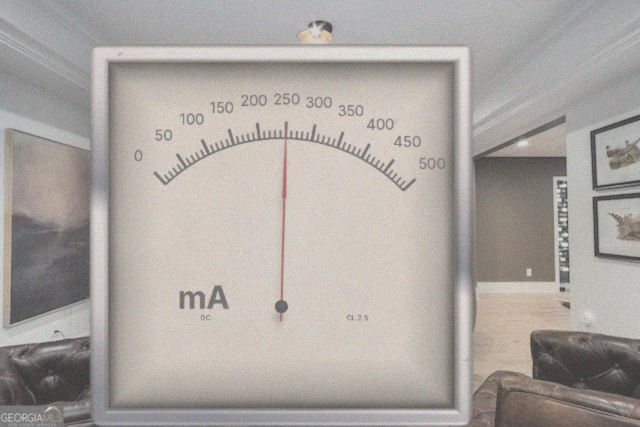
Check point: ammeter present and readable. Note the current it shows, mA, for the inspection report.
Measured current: 250 mA
